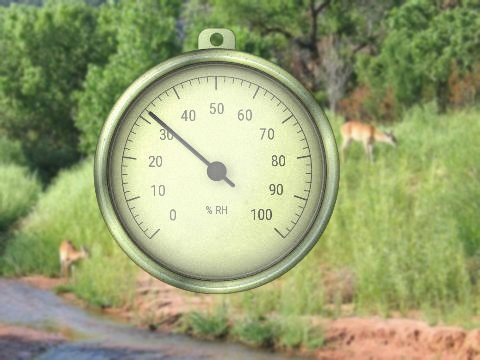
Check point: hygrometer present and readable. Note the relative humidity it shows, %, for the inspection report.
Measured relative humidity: 32 %
